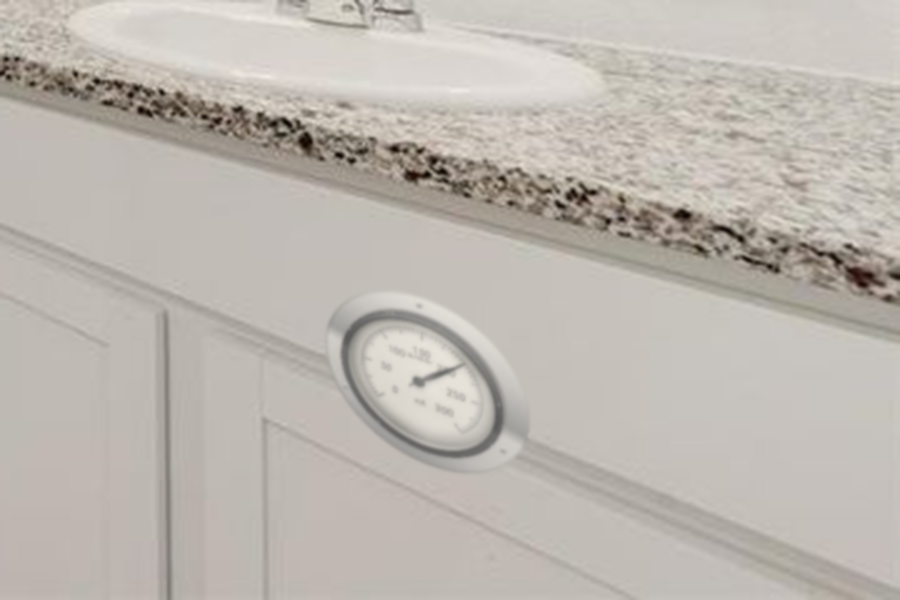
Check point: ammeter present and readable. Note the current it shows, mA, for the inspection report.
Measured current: 200 mA
